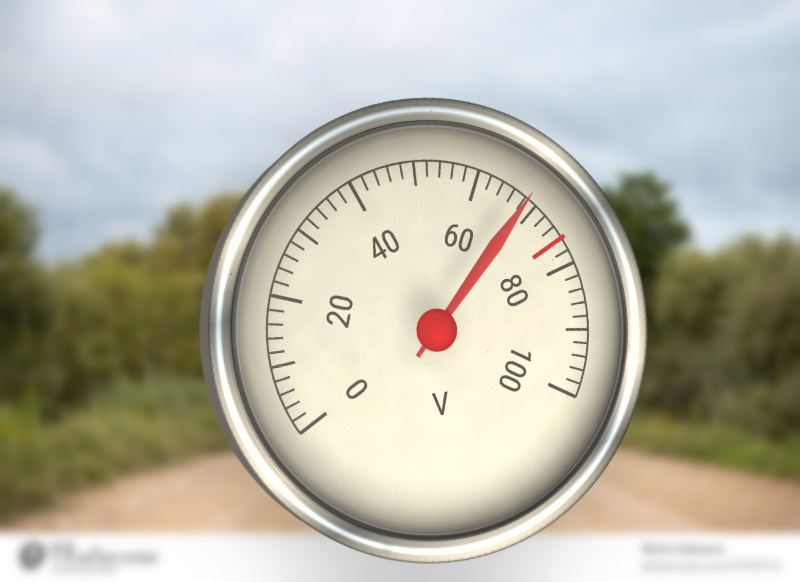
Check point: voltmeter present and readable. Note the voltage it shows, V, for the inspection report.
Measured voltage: 68 V
